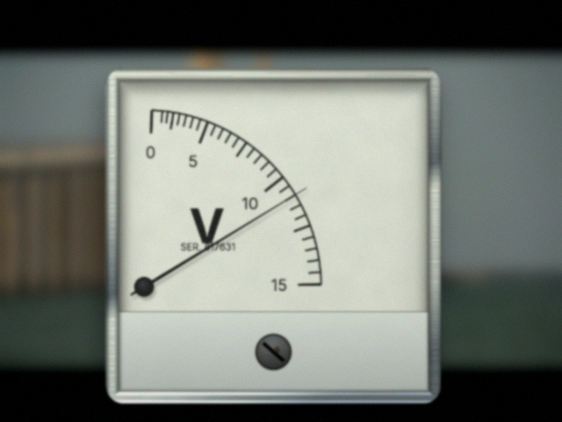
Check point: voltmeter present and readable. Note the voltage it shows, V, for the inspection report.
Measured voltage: 11 V
